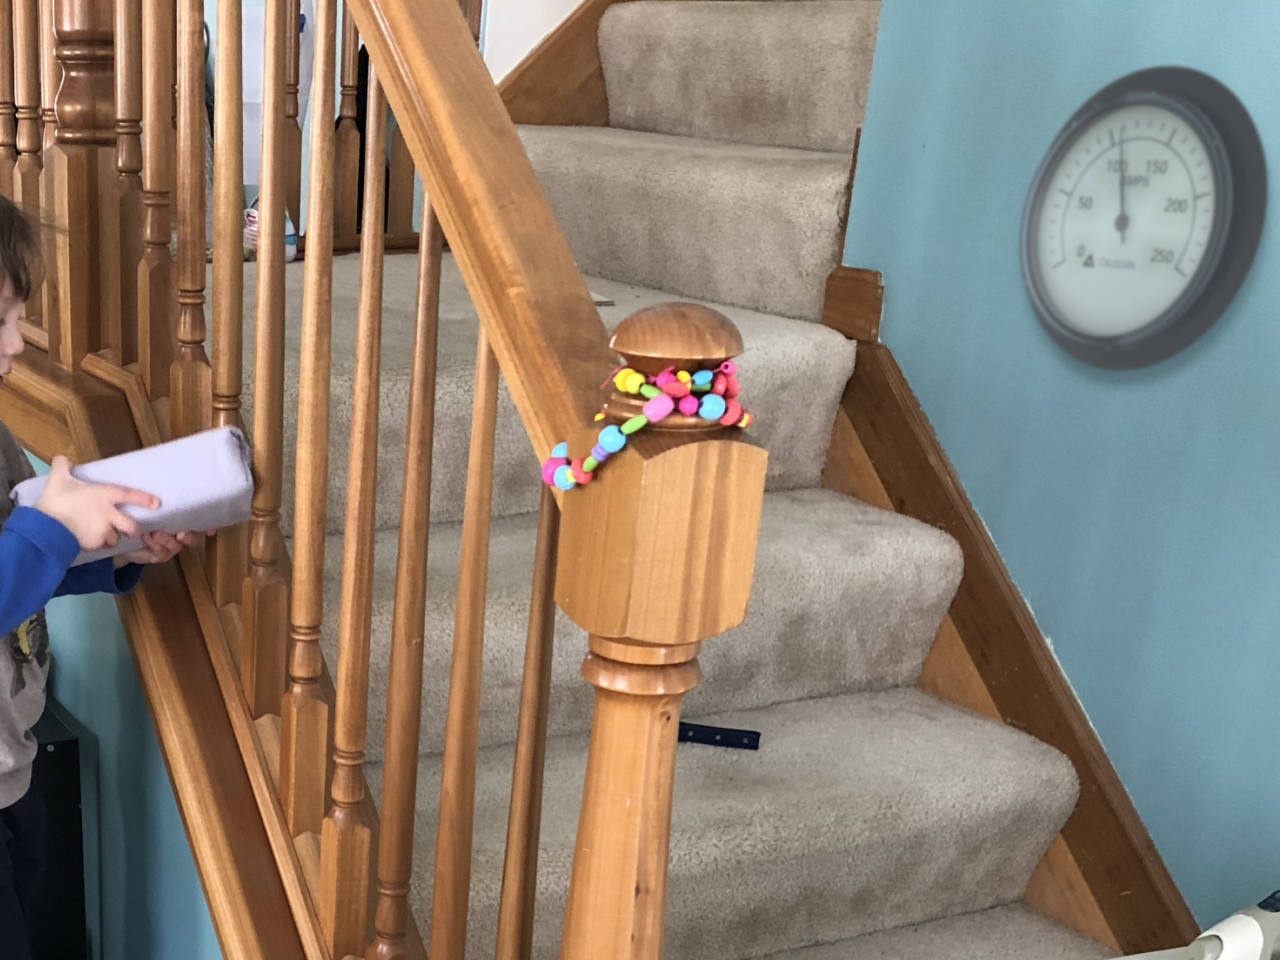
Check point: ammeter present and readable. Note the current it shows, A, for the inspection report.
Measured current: 110 A
